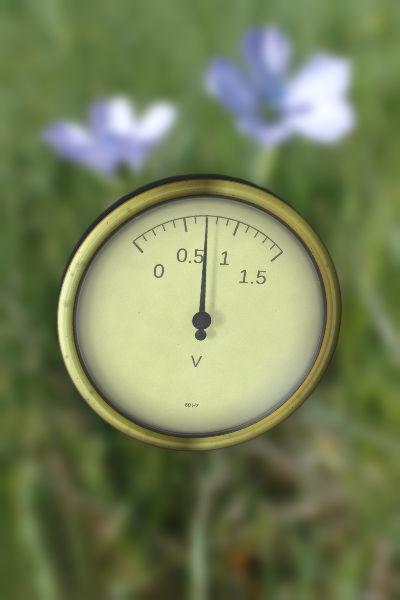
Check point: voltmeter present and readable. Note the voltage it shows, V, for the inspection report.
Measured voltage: 0.7 V
